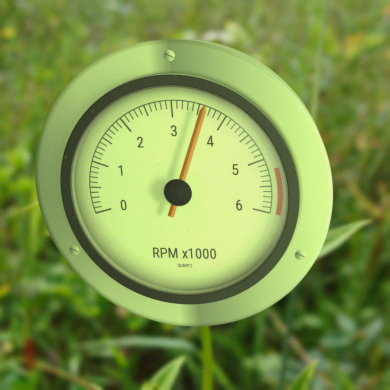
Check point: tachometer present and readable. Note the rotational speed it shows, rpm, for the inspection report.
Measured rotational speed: 3600 rpm
